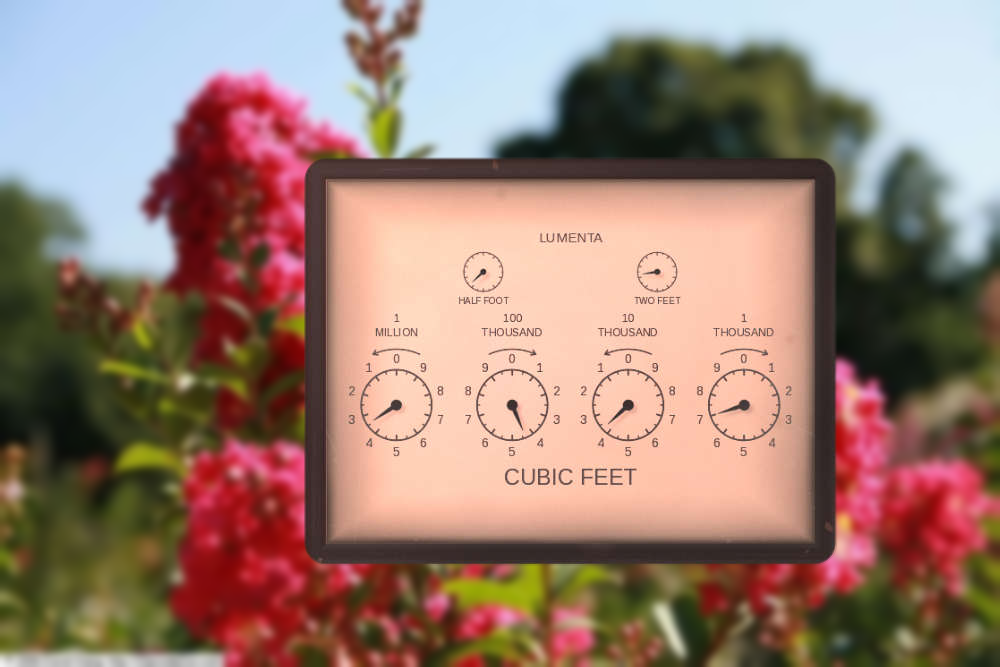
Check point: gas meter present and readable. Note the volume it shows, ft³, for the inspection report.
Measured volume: 343700 ft³
